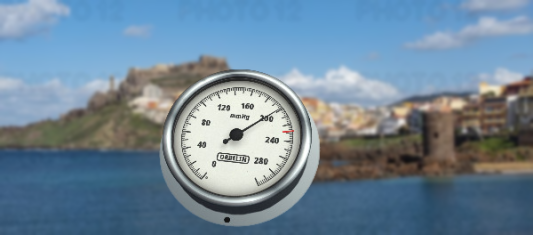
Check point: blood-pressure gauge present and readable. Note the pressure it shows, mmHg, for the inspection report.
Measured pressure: 200 mmHg
